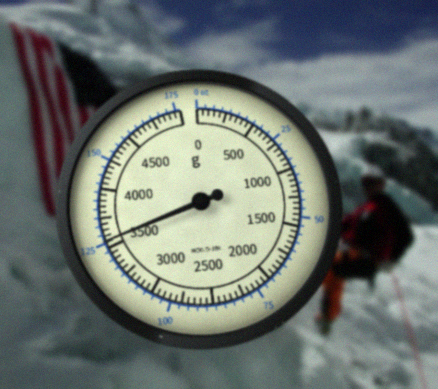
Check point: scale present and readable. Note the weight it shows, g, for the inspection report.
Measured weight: 3550 g
